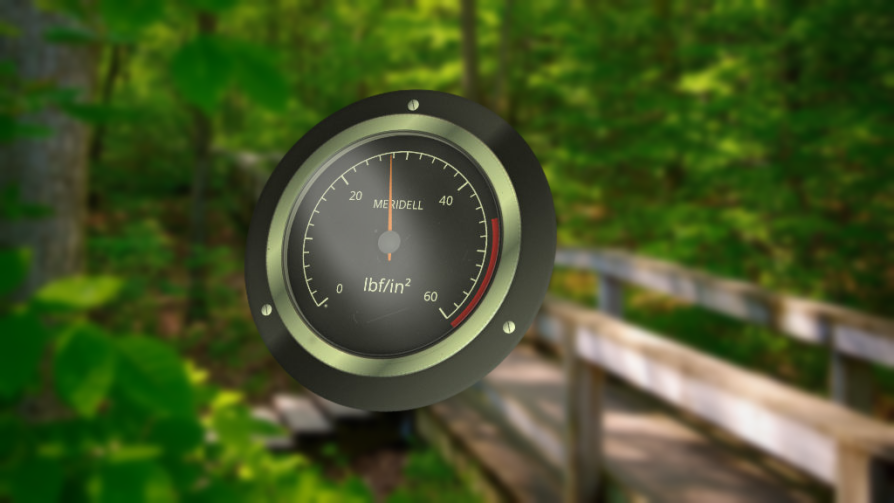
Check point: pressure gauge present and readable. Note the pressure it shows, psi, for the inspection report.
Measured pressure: 28 psi
